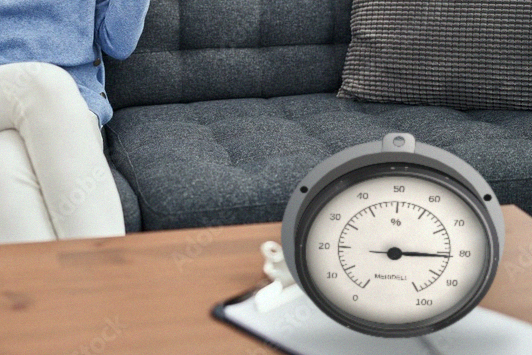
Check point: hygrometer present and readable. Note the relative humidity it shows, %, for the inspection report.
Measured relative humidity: 80 %
